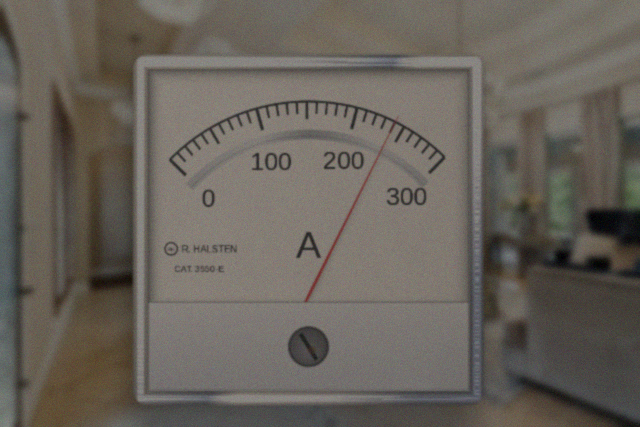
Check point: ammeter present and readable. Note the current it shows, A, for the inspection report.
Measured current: 240 A
